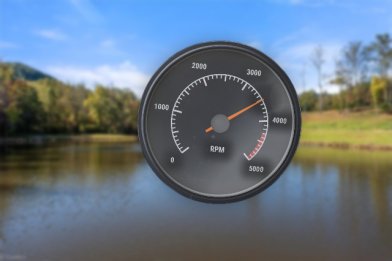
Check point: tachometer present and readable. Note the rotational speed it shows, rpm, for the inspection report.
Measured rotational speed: 3500 rpm
